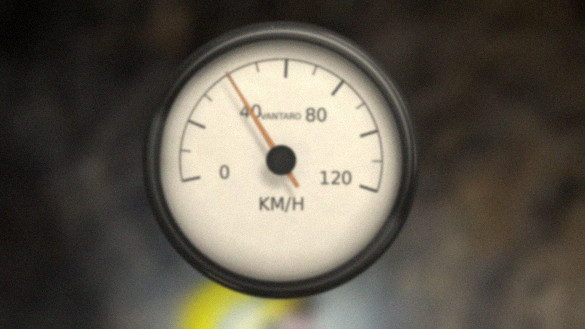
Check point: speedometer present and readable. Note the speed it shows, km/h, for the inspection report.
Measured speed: 40 km/h
